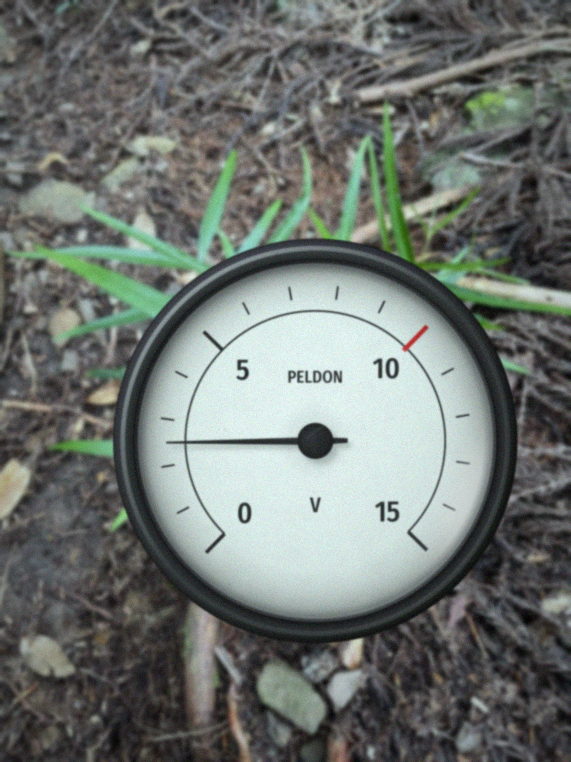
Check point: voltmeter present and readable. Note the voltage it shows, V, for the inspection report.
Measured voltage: 2.5 V
